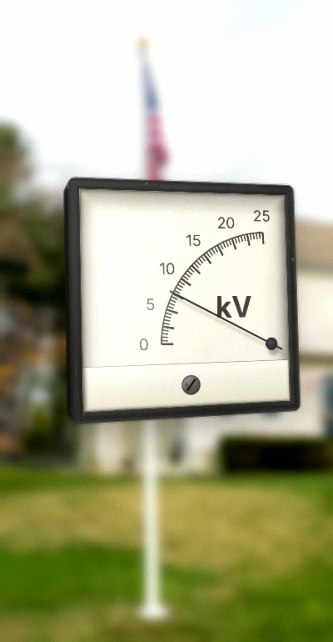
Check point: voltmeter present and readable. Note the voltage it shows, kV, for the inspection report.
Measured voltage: 7.5 kV
